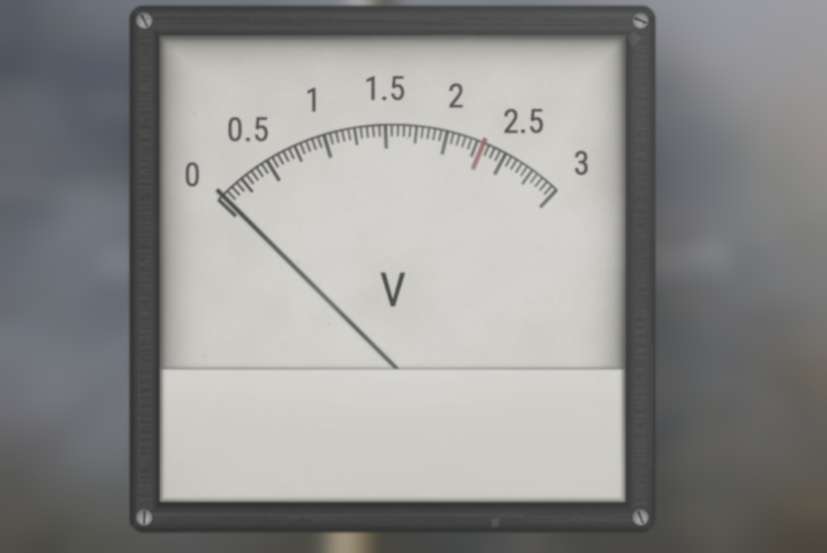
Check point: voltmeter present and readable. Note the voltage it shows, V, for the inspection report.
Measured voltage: 0.05 V
